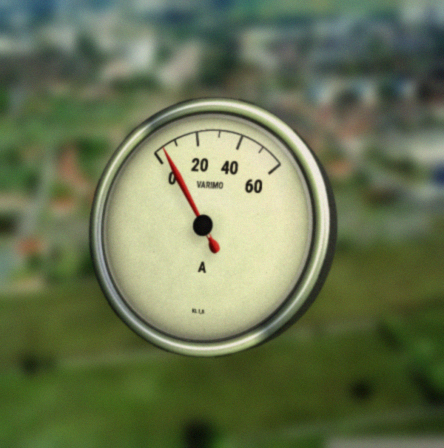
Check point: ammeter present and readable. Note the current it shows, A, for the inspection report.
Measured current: 5 A
